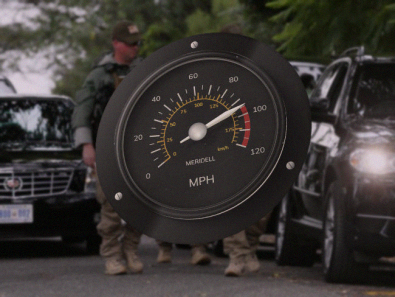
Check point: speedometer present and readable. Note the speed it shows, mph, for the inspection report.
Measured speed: 95 mph
